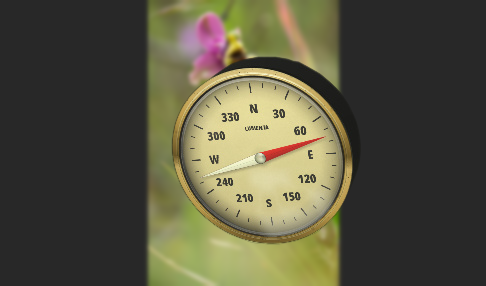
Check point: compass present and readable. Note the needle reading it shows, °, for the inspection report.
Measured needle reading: 75 °
